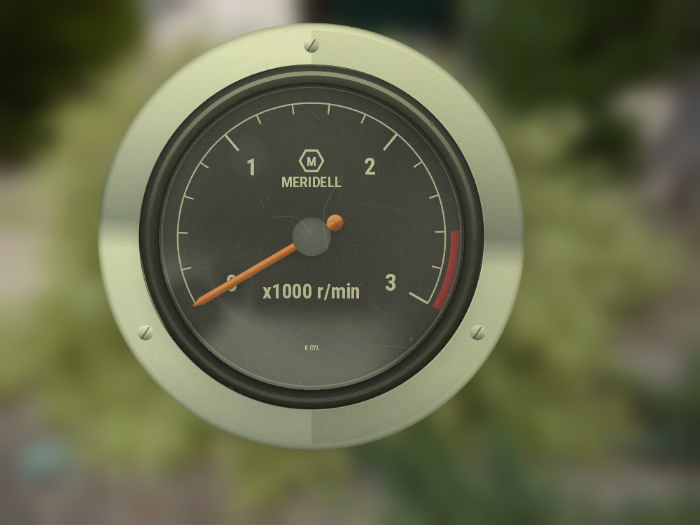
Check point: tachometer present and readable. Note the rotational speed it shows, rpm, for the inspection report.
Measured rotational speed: 0 rpm
